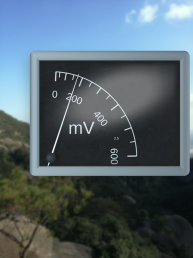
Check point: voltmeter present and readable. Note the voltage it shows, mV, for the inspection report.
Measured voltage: 175 mV
